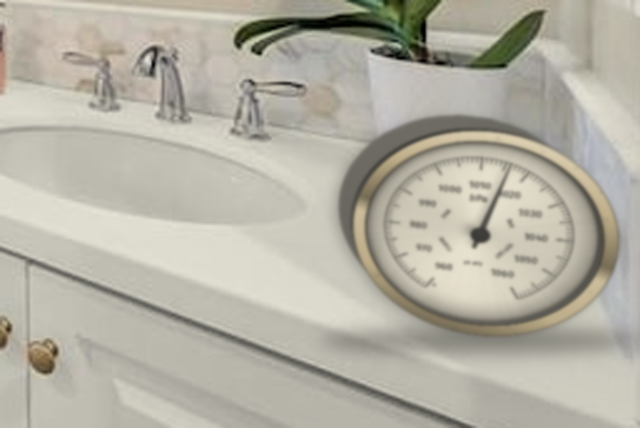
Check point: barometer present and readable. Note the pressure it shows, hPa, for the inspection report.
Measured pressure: 1015 hPa
